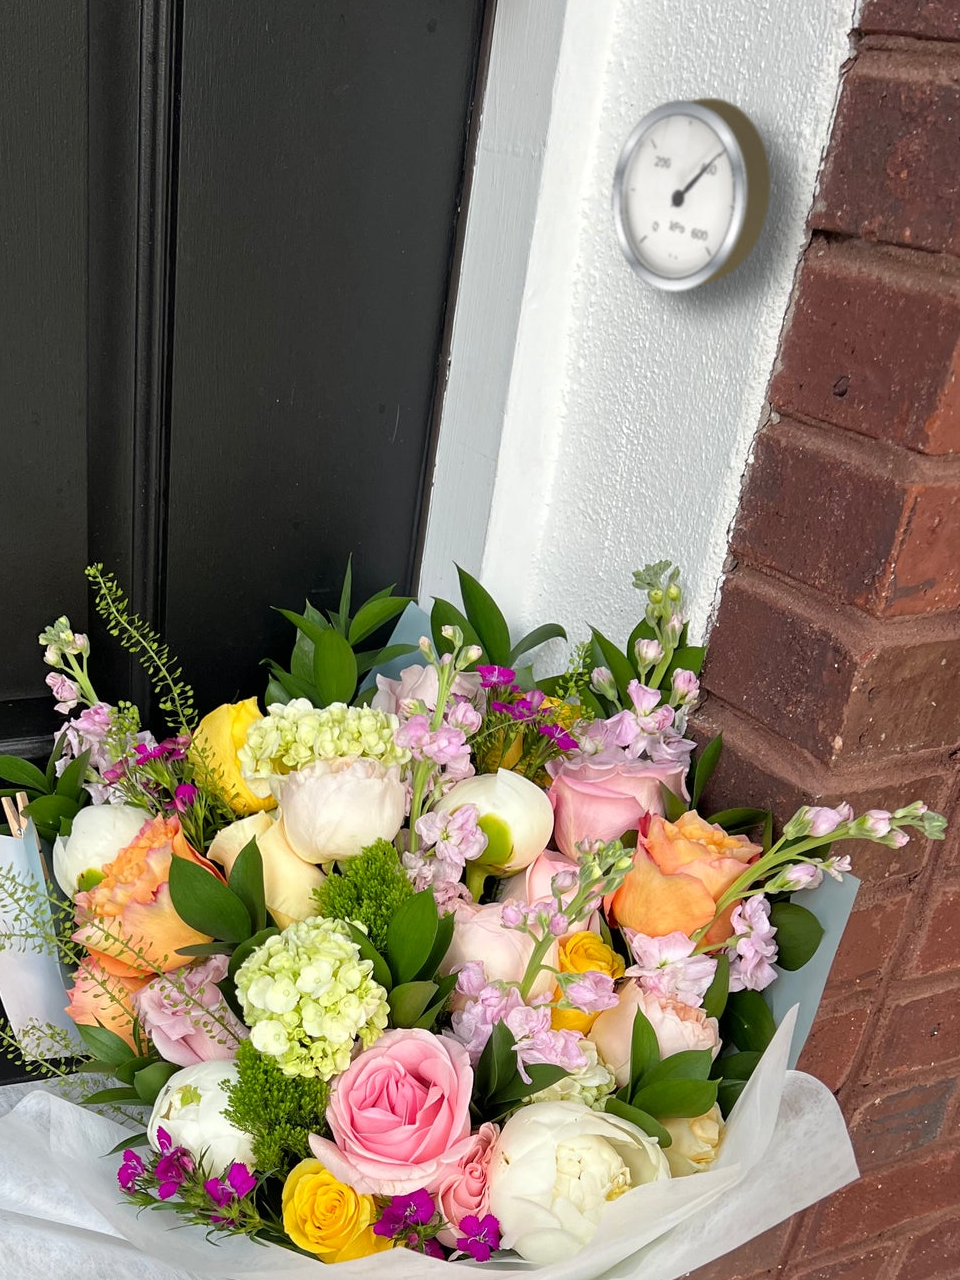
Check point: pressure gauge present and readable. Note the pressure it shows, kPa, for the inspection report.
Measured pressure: 400 kPa
